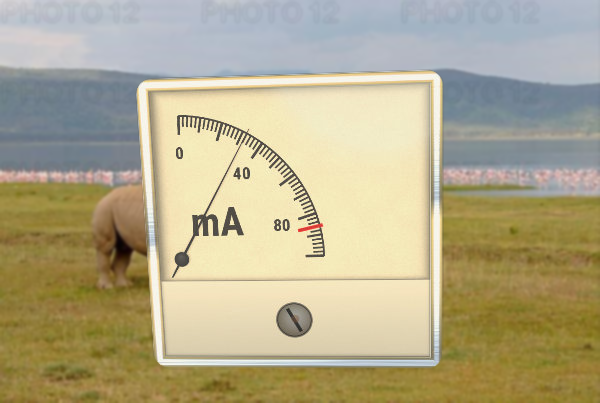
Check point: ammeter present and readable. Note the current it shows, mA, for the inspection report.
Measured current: 32 mA
